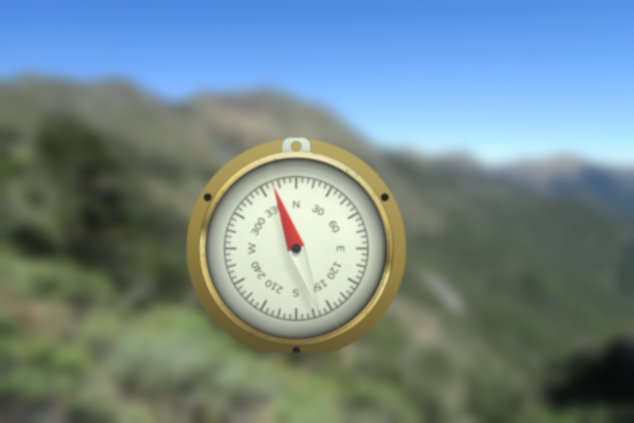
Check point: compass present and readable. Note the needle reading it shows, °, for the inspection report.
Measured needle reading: 340 °
